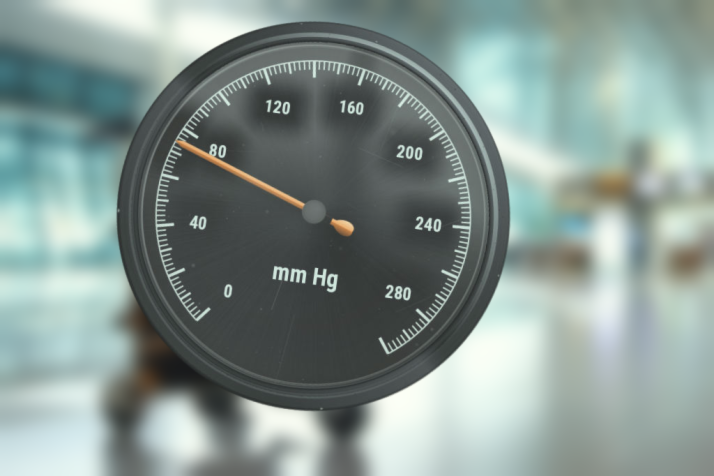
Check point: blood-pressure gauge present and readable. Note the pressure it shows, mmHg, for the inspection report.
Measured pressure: 74 mmHg
